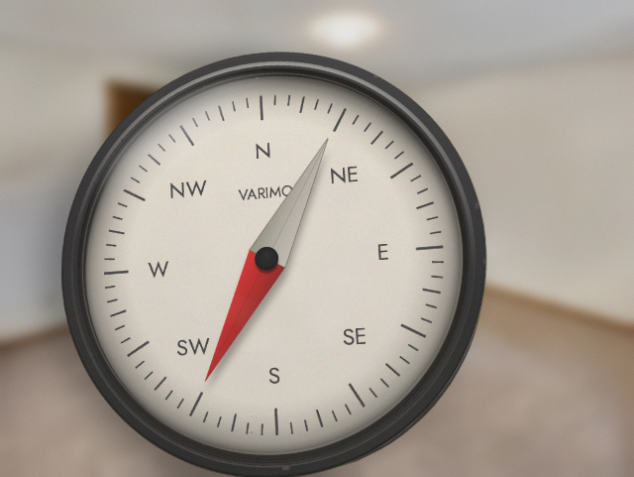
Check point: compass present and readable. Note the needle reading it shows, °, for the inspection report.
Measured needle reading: 210 °
